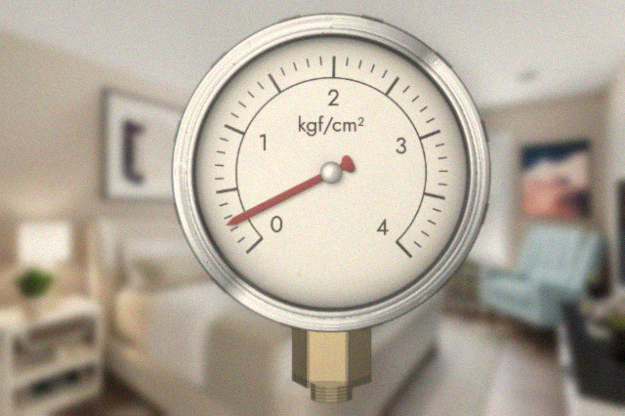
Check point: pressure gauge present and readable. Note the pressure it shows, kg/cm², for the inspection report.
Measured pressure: 0.25 kg/cm²
